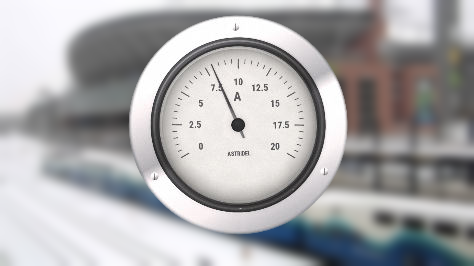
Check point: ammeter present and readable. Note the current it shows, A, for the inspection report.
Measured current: 8 A
